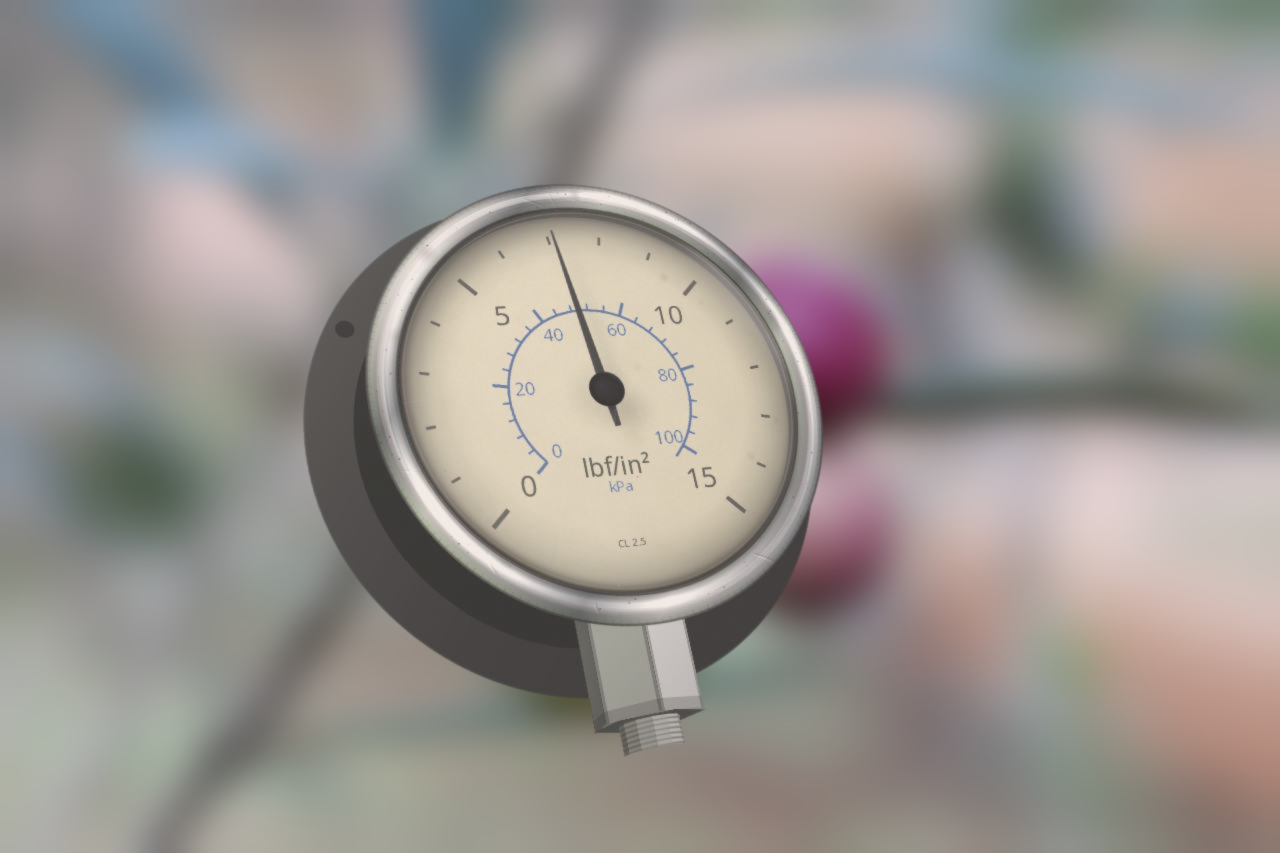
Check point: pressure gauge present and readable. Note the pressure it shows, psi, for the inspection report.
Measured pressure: 7 psi
